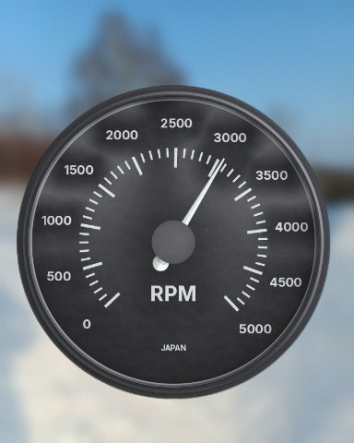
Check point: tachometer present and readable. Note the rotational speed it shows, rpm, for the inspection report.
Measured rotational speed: 3050 rpm
